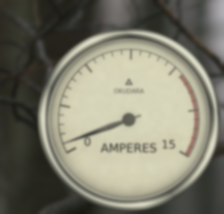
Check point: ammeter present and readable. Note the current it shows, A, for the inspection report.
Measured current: 0.5 A
